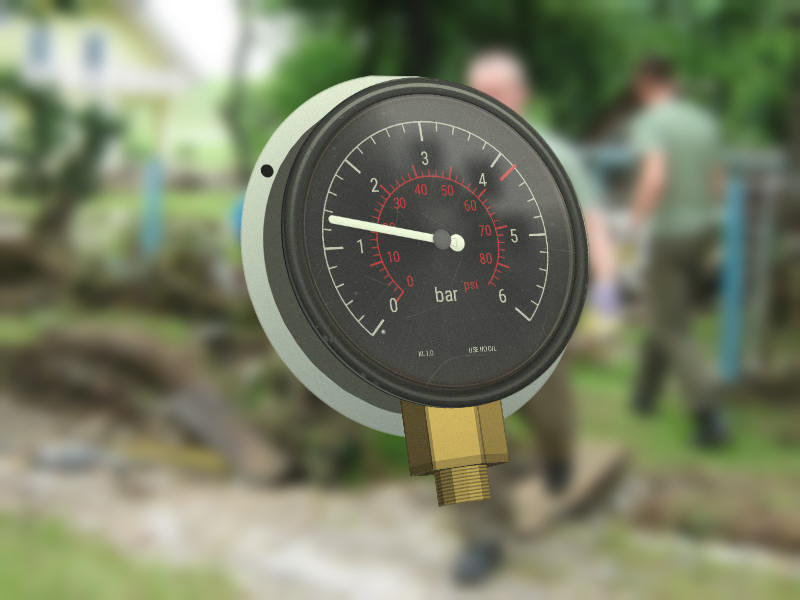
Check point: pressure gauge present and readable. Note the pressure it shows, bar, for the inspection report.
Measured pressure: 1.3 bar
